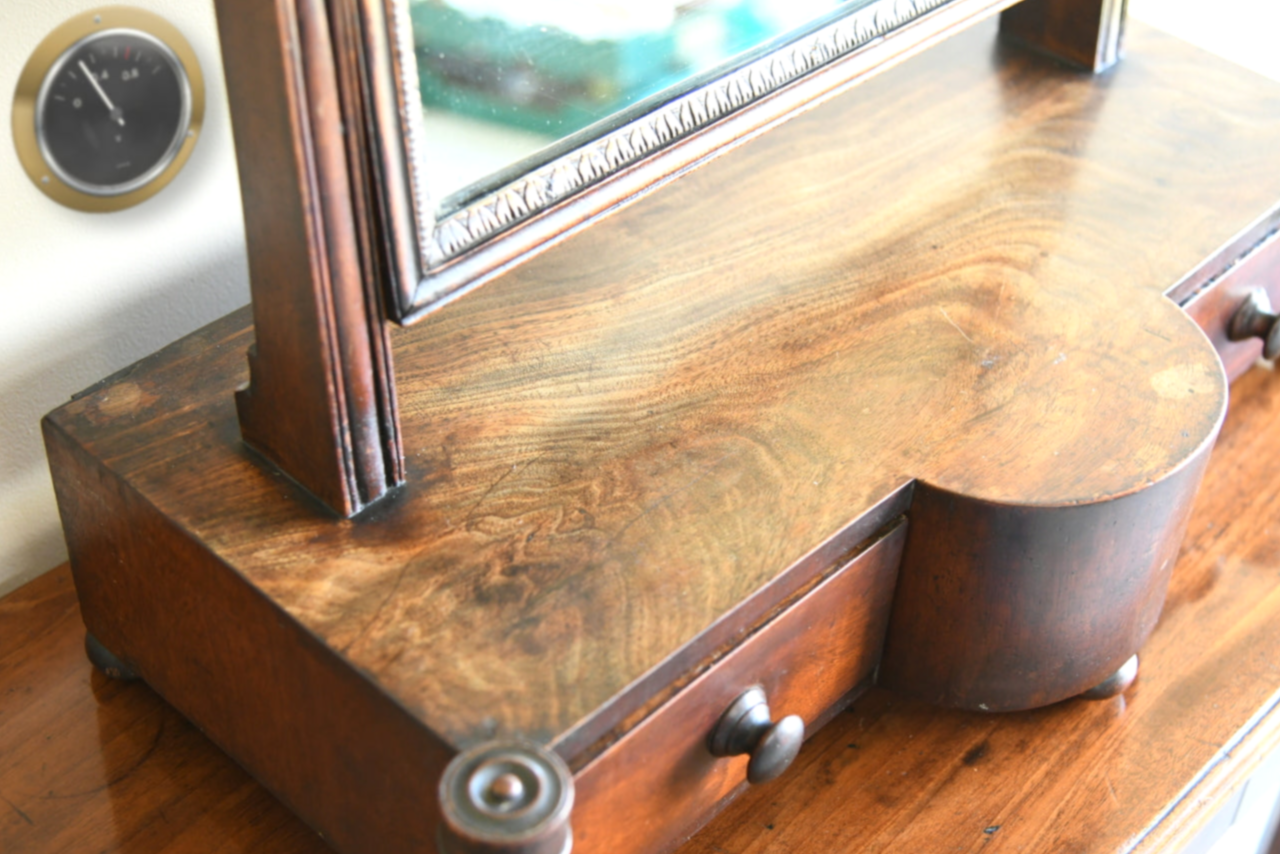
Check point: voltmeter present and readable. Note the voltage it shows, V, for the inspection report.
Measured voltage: 0.3 V
